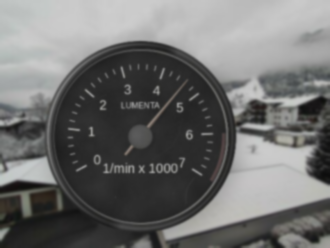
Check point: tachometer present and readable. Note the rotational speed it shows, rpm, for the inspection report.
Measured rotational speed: 4600 rpm
